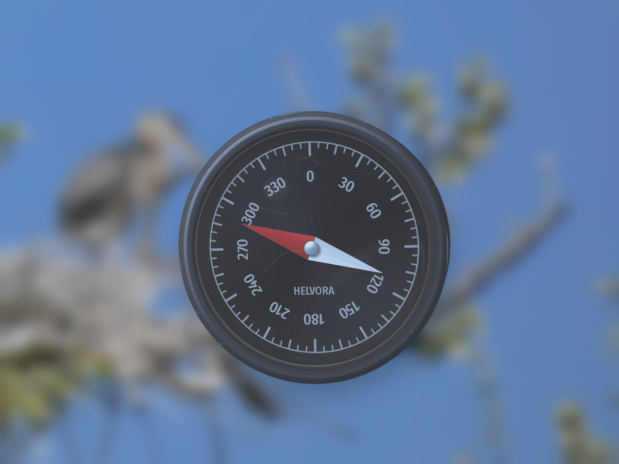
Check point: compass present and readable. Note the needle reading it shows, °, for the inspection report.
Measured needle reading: 290 °
